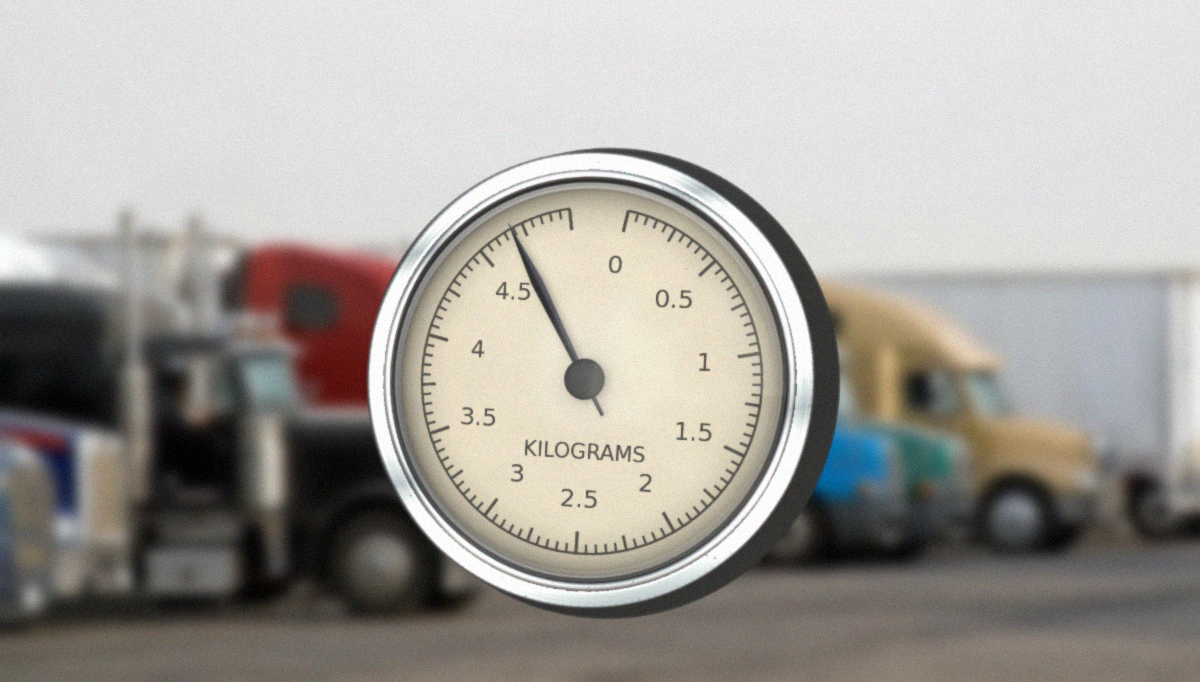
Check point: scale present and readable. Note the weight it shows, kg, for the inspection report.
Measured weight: 4.7 kg
